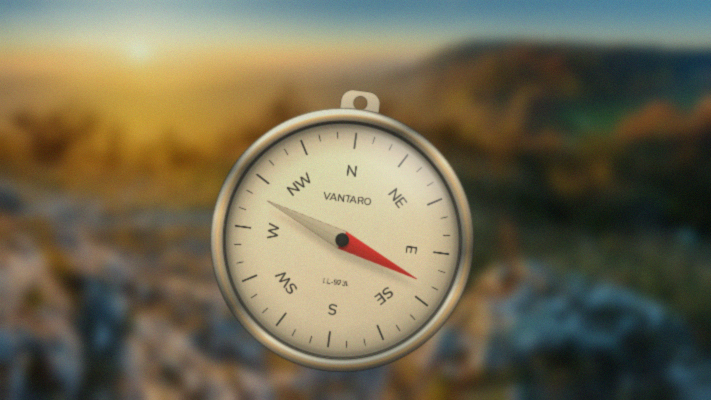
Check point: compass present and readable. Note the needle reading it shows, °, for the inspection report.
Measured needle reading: 110 °
